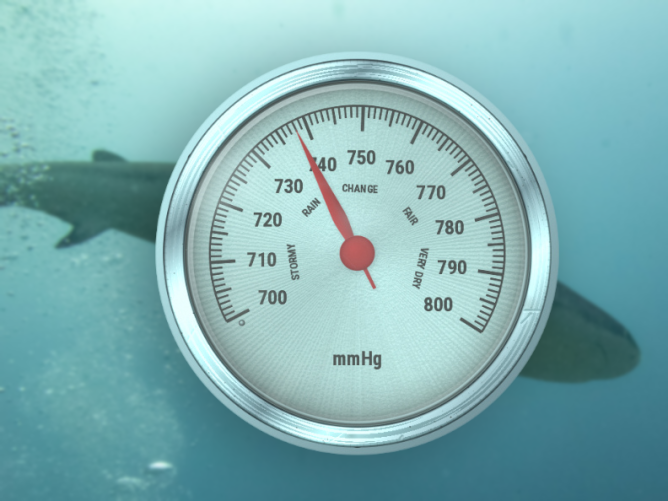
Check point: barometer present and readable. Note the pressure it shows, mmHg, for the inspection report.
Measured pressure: 738 mmHg
